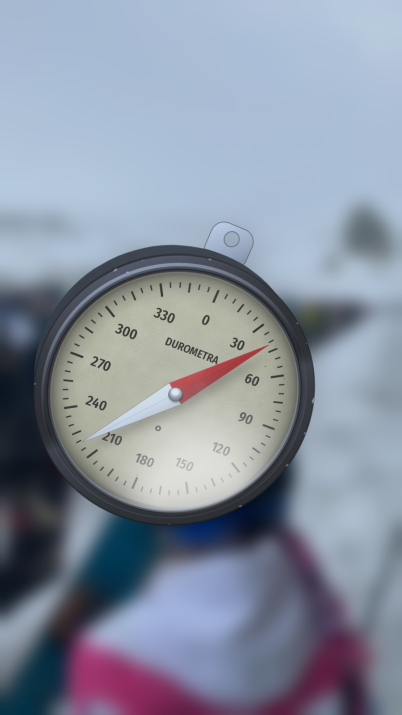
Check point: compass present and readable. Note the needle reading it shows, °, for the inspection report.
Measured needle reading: 40 °
